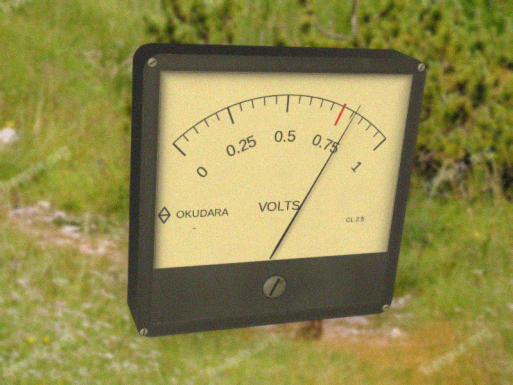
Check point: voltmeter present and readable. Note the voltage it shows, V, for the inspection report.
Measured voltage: 0.8 V
